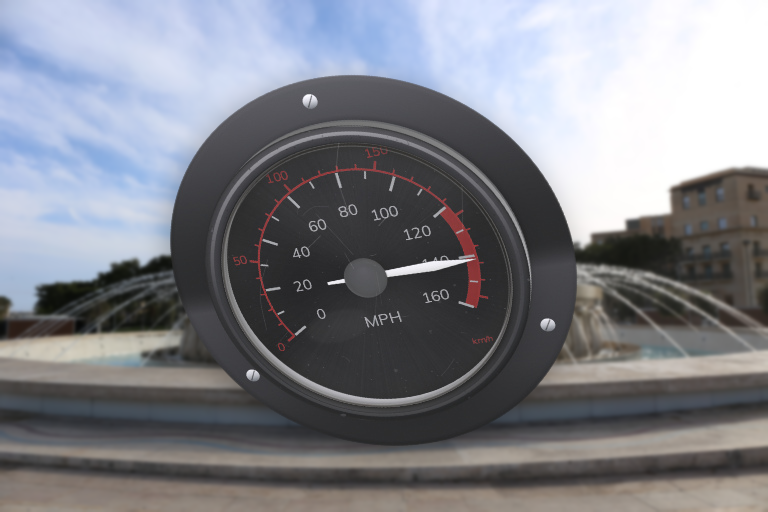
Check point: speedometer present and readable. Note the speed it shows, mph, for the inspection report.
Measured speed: 140 mph
